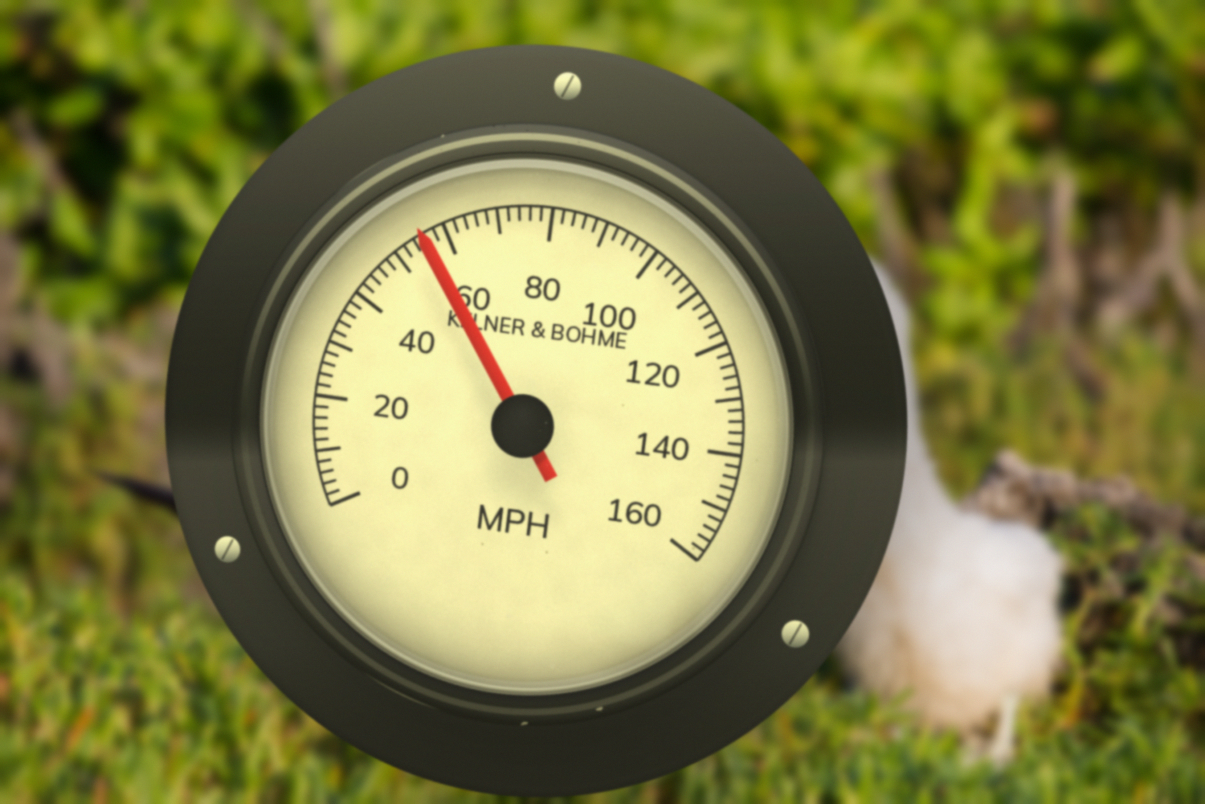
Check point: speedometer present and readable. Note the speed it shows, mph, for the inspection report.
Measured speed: 56 mph
